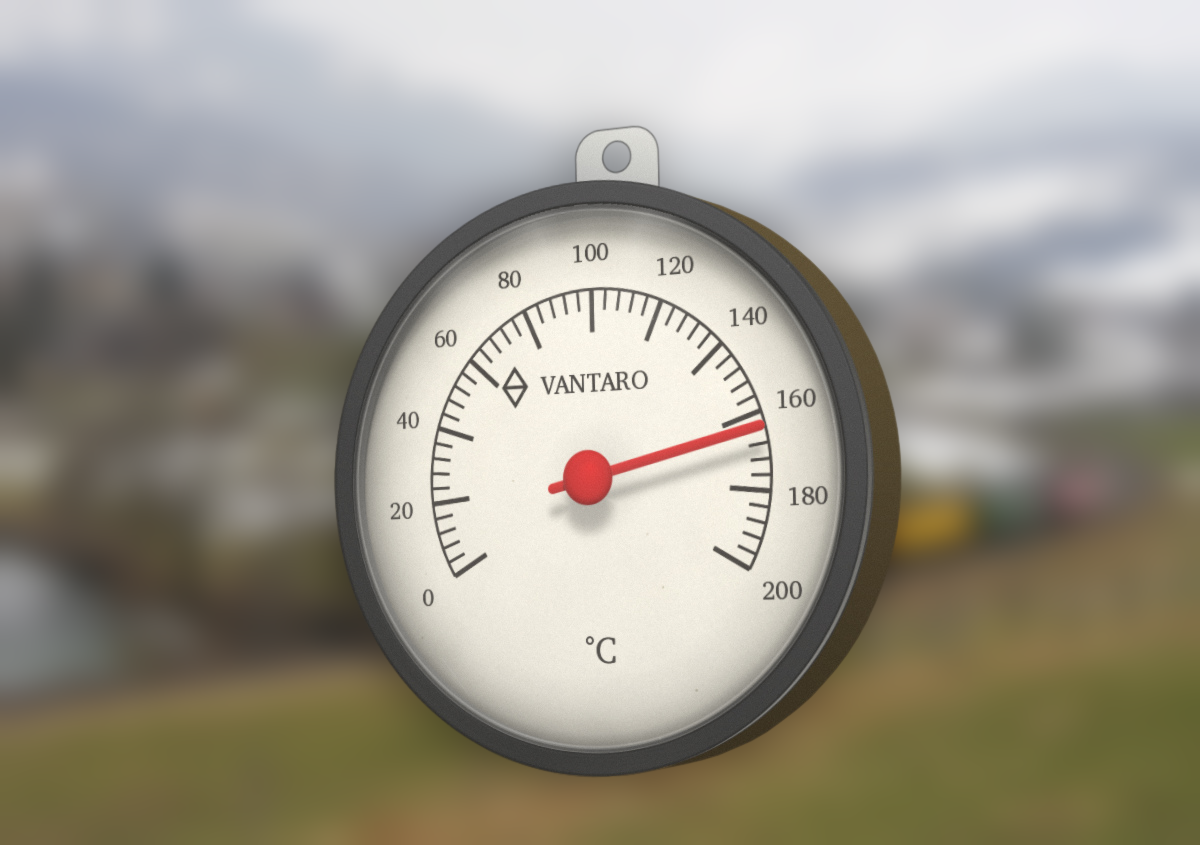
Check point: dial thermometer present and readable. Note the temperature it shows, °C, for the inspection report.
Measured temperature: 164 °C
